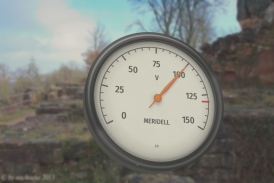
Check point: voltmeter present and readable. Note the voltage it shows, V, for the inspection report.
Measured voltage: 100 V
